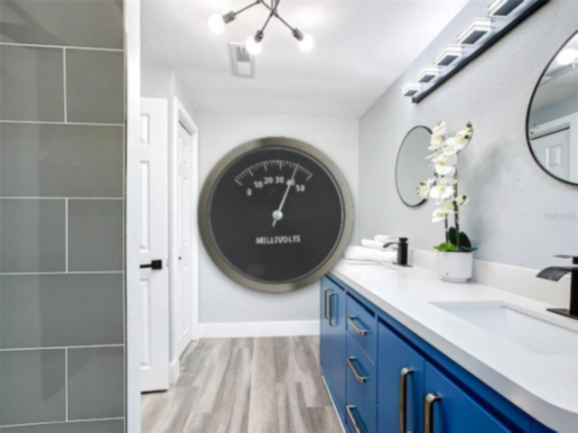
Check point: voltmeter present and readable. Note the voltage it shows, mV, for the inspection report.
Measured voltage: 40 mV
